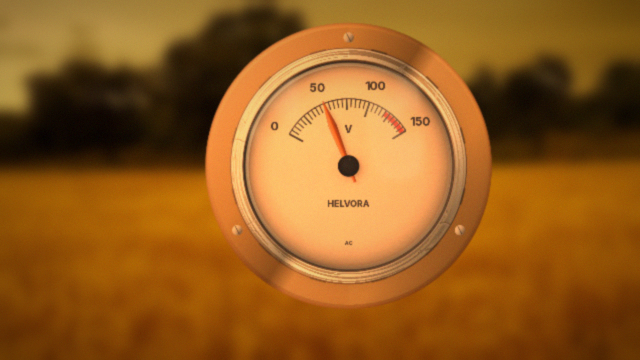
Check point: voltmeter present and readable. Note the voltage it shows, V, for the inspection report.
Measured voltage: 50 V
